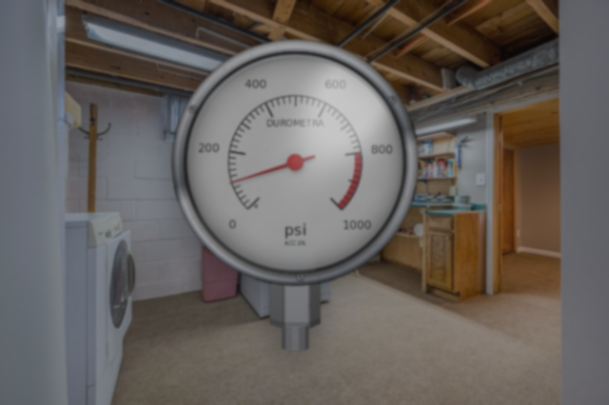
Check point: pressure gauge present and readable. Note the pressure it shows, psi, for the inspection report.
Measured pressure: 100 psi
